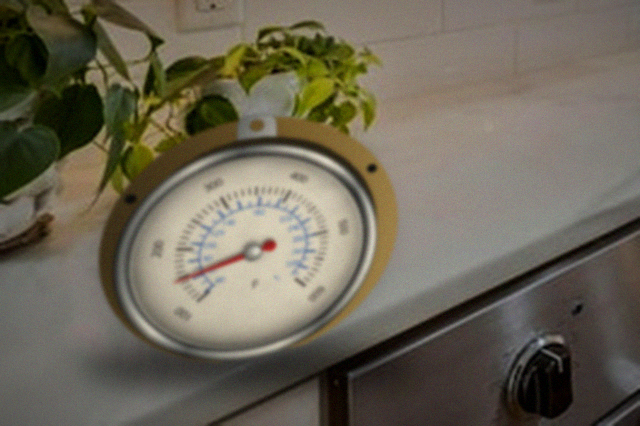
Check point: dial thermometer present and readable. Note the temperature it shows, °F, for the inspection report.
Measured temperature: 150 °F
